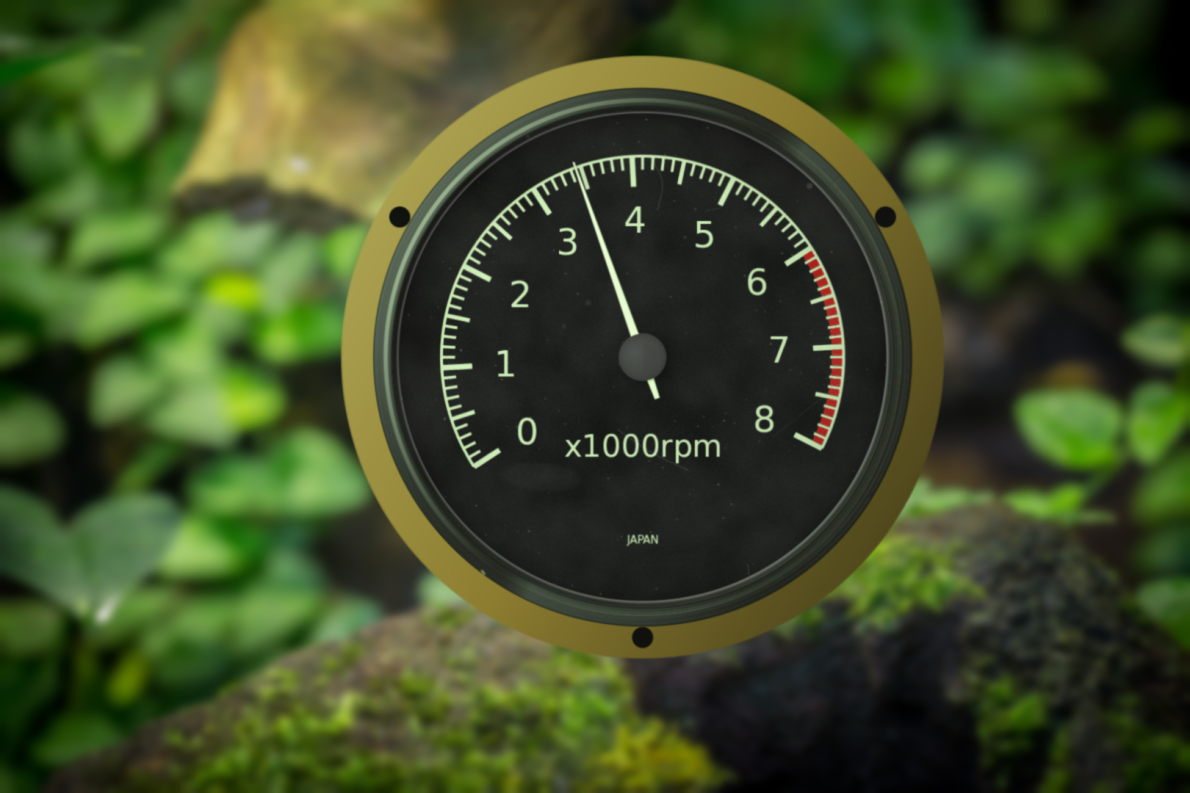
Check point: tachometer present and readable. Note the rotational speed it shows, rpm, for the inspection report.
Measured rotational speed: 3450 rpm
